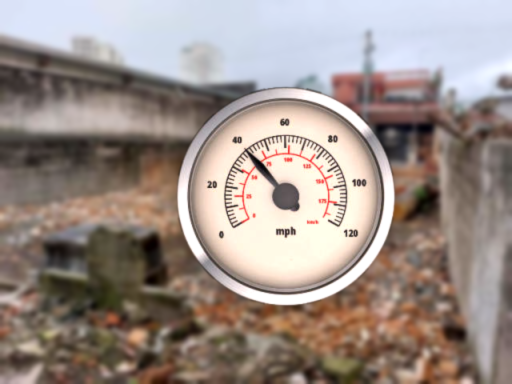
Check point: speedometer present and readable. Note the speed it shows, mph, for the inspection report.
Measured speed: 40 mph
